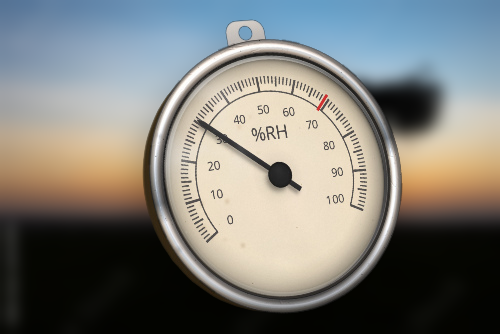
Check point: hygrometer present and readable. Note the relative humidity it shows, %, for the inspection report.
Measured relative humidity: 30 %
